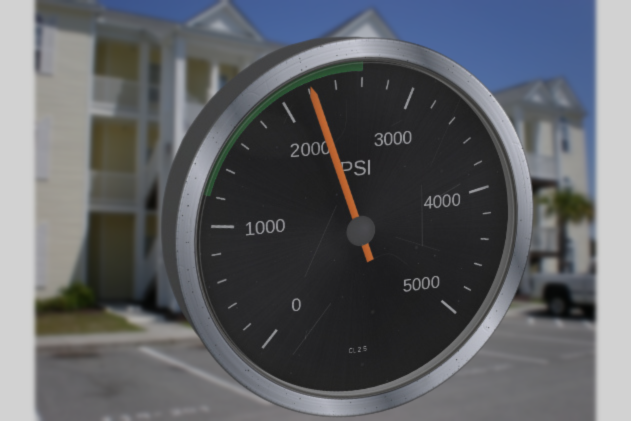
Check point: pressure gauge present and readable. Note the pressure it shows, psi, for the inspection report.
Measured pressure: 2200 psi
